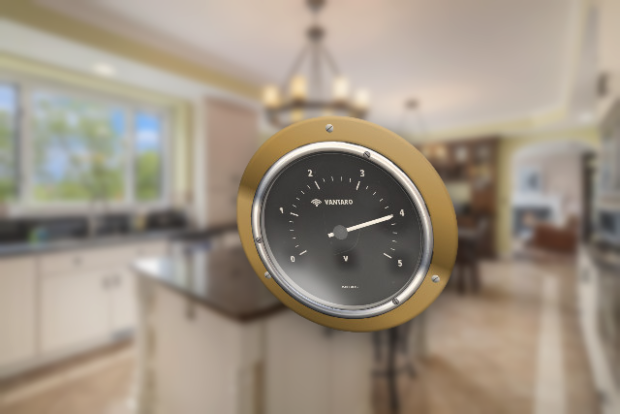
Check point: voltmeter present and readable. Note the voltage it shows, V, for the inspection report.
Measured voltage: 4 V
